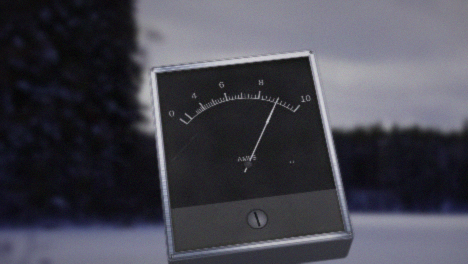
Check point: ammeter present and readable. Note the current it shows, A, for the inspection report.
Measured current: 9 A
